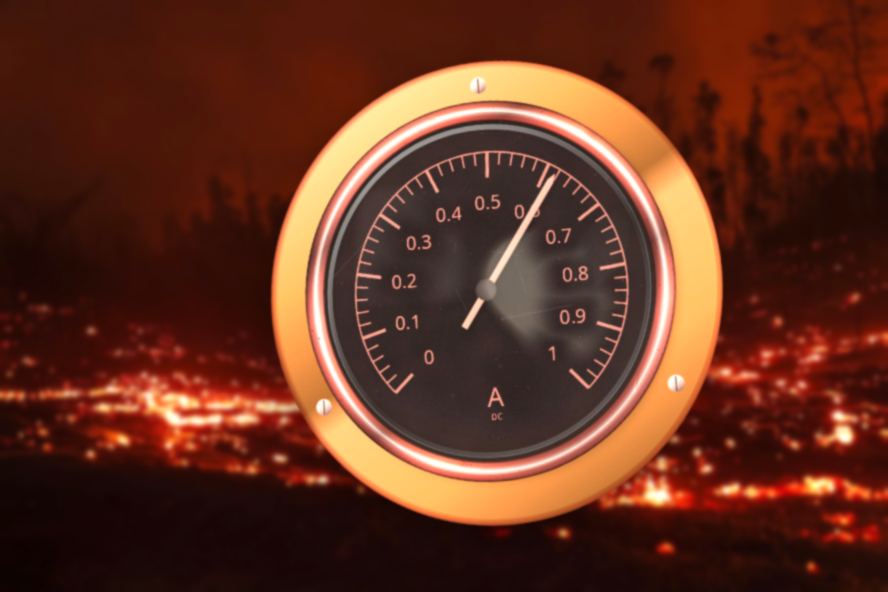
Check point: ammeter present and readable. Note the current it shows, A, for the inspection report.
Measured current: 0.62 A
